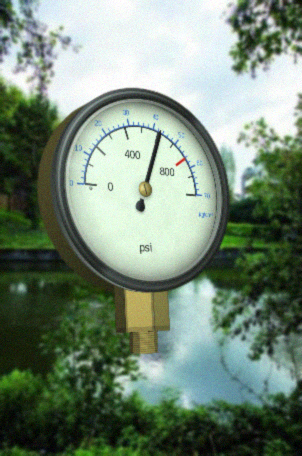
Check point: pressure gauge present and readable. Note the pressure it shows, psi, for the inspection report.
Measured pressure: 600 psi
